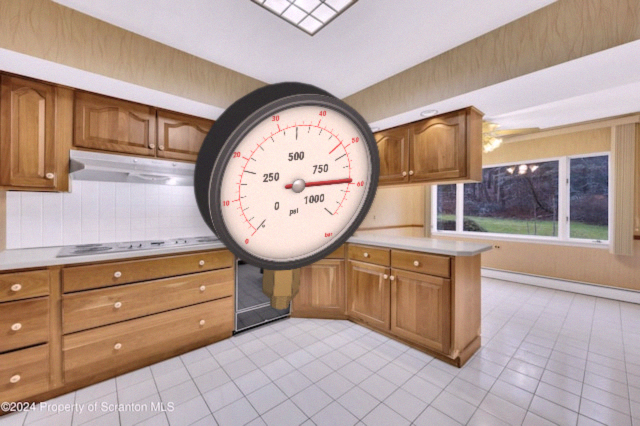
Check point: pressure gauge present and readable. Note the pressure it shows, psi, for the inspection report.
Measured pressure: 850 psi
